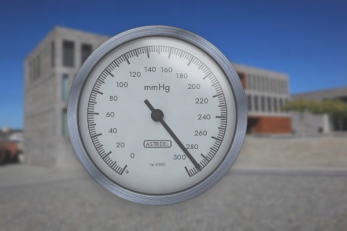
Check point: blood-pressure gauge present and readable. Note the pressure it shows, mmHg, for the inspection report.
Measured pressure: 290 mmHg
